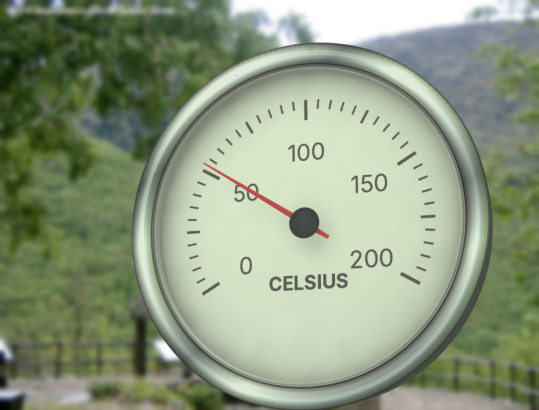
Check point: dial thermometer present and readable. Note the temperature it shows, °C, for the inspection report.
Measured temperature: 52.5 °C
